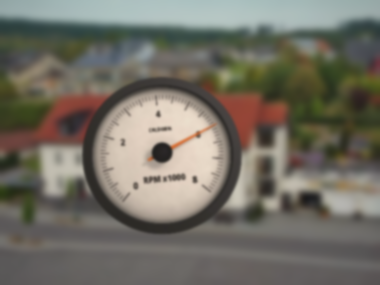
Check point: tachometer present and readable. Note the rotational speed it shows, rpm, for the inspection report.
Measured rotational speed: 6000 rpm
